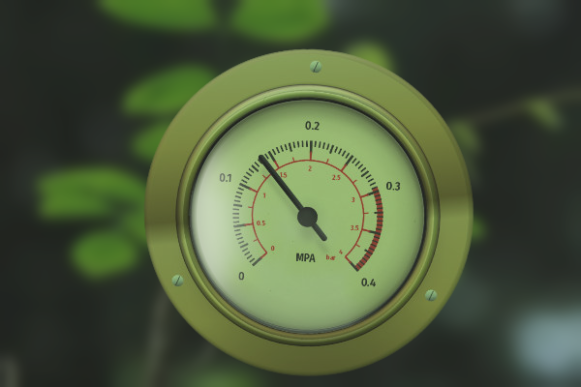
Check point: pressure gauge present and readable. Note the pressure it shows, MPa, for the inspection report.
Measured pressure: 0.14 MPa
